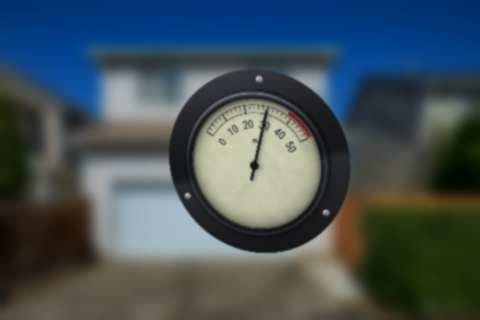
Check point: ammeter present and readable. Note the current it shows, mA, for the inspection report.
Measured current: 30 mA
